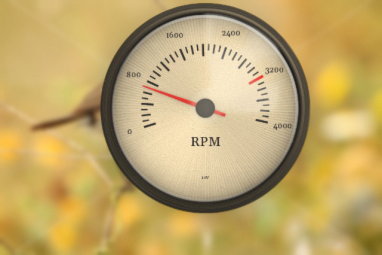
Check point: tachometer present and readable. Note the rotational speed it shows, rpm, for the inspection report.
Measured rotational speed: 700 rpm
